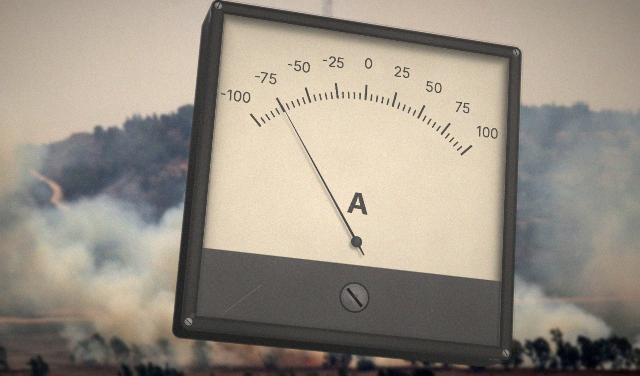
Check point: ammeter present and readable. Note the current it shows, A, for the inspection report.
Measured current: -75 A
